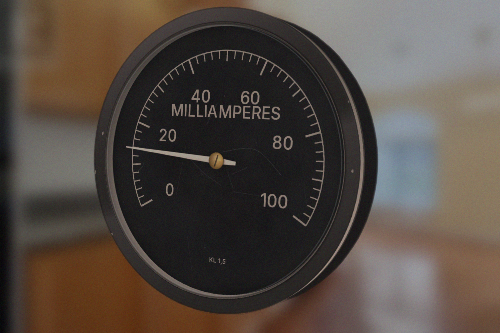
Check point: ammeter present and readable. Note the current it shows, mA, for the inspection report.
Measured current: 14 mA
